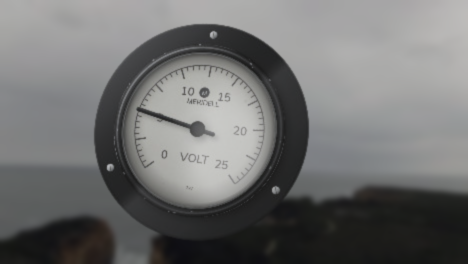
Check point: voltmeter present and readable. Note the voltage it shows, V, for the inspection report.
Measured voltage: 5 V
